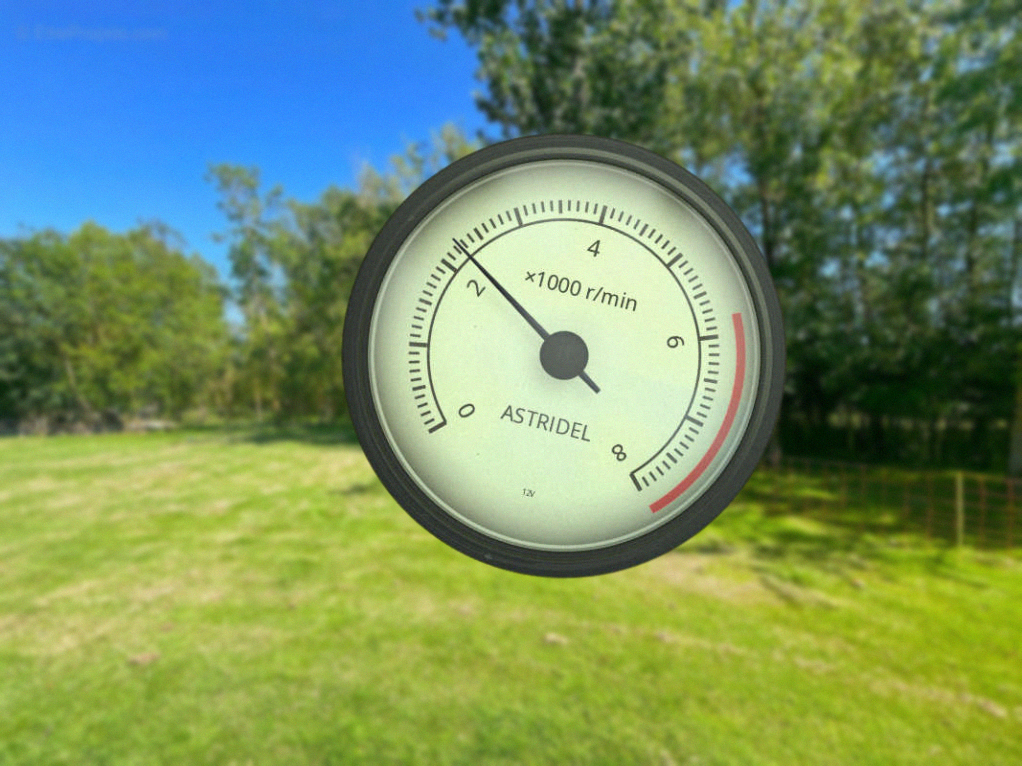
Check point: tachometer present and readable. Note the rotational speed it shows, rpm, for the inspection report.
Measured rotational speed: 2250 rpm
